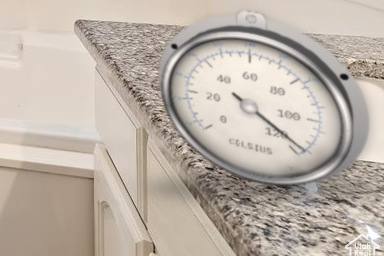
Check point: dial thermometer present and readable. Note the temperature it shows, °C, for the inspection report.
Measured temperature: 116 °C
